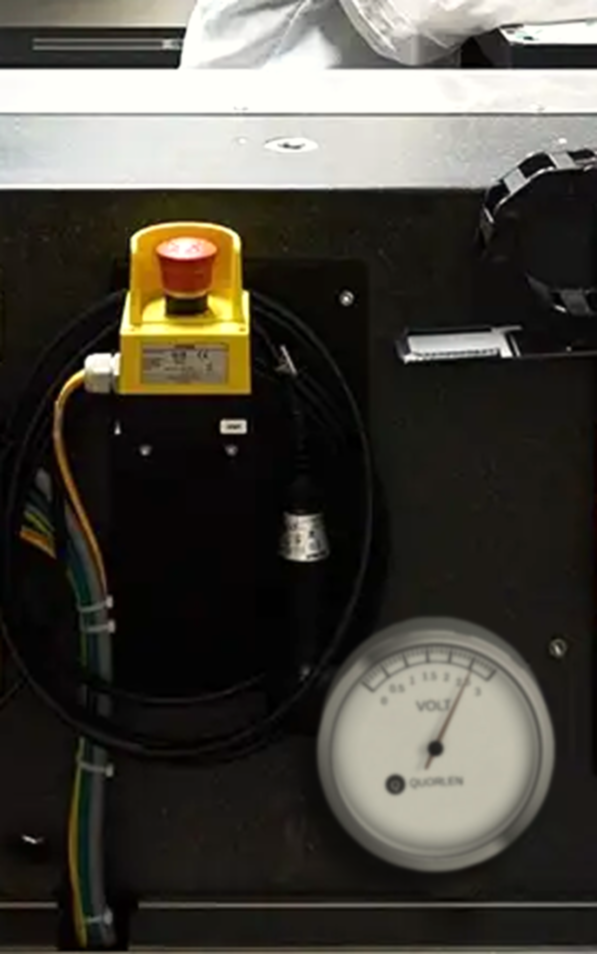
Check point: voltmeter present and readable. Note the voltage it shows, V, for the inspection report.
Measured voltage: 2.5 V
